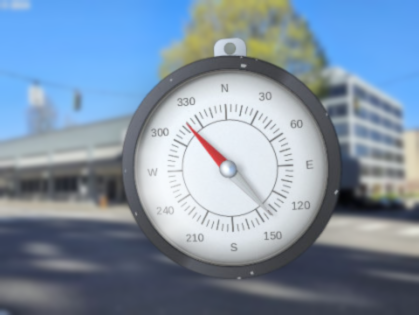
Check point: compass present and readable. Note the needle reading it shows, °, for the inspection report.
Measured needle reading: 320 °
